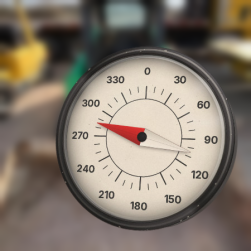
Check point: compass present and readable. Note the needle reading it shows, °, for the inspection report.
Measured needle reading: 285 °
